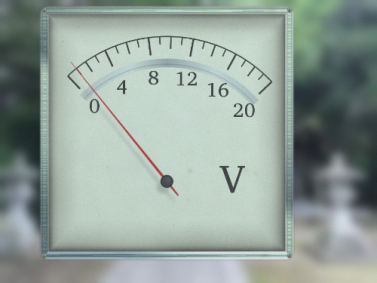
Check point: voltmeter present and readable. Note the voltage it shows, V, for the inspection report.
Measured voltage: 1 V
